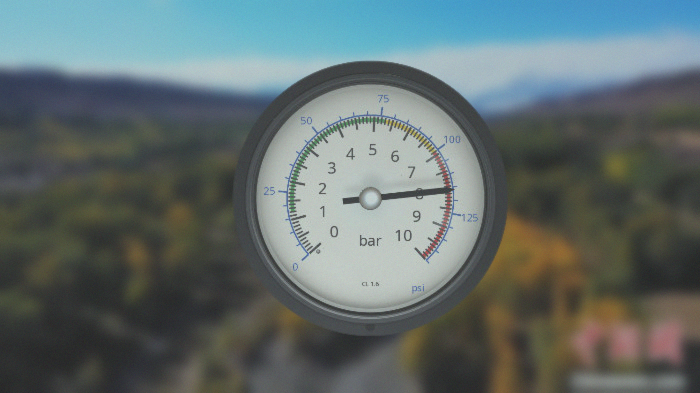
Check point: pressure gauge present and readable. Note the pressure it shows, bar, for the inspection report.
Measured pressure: 8 bar
